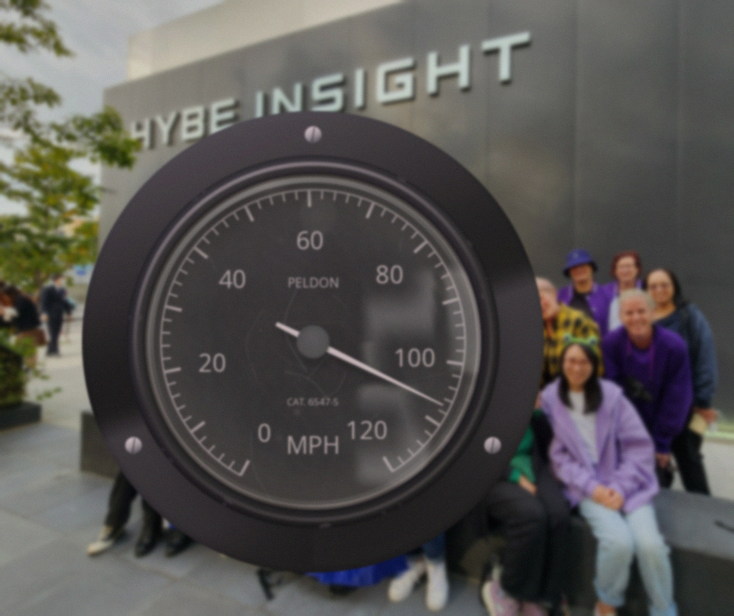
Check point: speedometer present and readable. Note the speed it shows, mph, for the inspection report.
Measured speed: 107 mph
